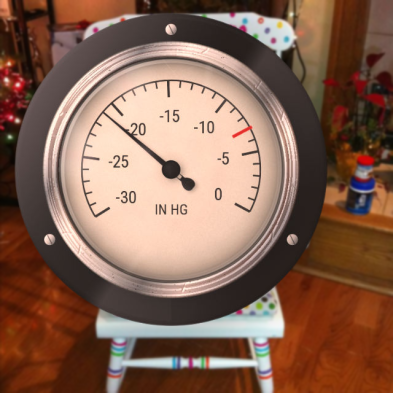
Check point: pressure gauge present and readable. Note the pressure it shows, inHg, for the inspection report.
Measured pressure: -21 inHg
